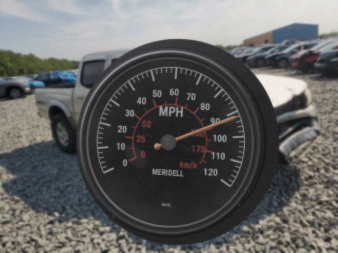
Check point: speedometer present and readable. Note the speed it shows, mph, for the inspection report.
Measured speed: 92 mph
